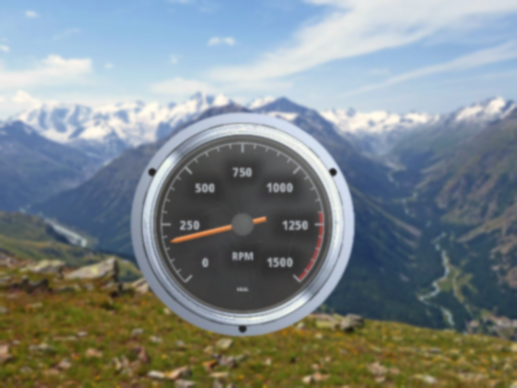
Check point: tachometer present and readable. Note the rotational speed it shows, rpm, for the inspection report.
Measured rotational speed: 175 rpm
